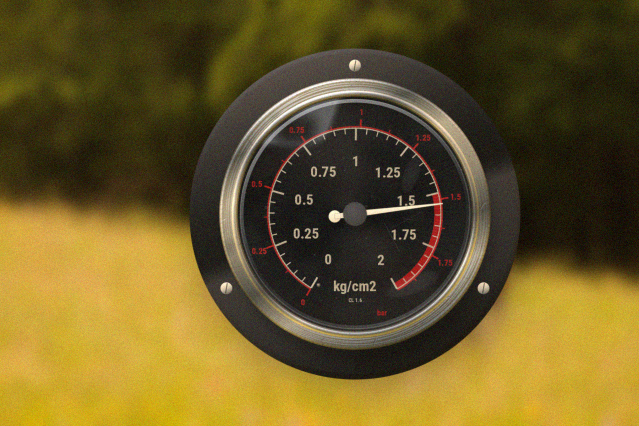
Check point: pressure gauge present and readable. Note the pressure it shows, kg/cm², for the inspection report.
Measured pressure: 1.55 kg/cm²
